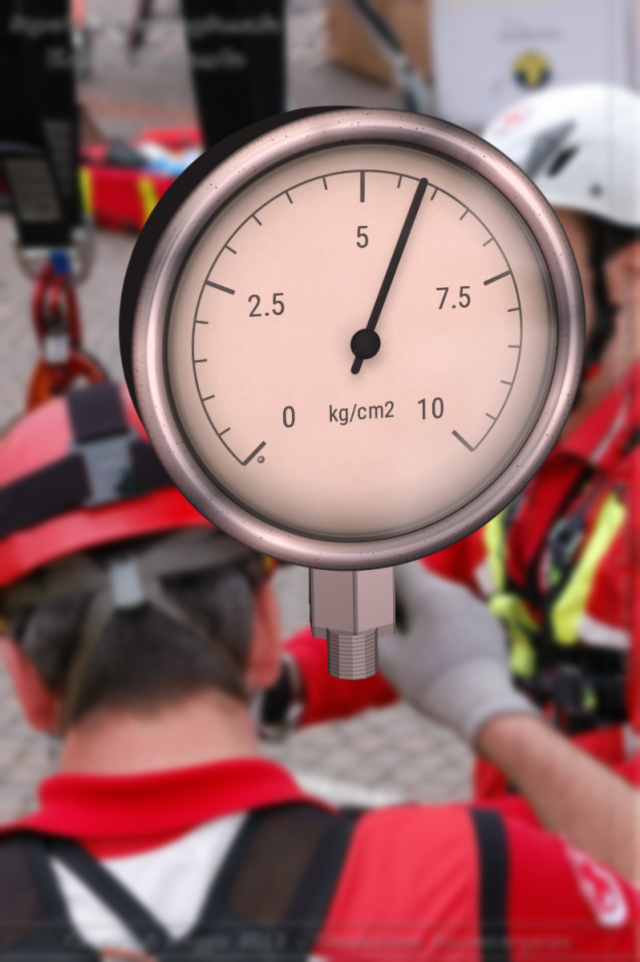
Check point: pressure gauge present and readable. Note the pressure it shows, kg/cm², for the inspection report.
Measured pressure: 5.75 kg/cm²
